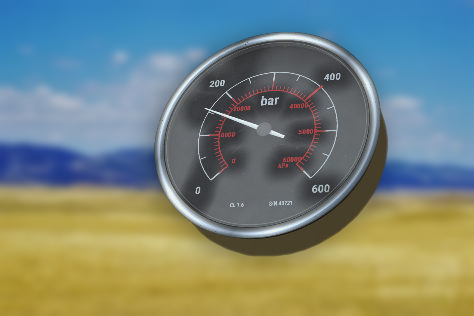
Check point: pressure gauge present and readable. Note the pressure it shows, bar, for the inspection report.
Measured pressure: 150 bar
